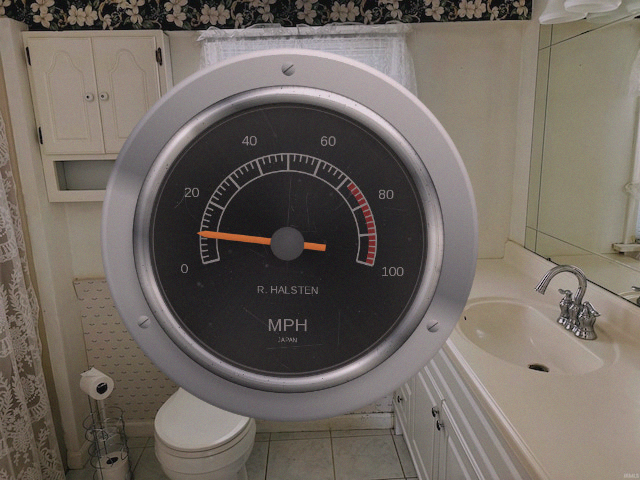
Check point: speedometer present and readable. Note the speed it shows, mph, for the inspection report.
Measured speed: 10 mph
